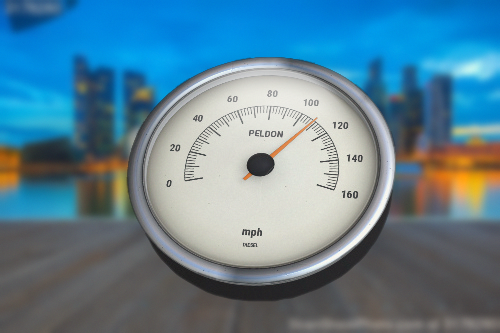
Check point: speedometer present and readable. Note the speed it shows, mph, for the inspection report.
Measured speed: 110 mph
